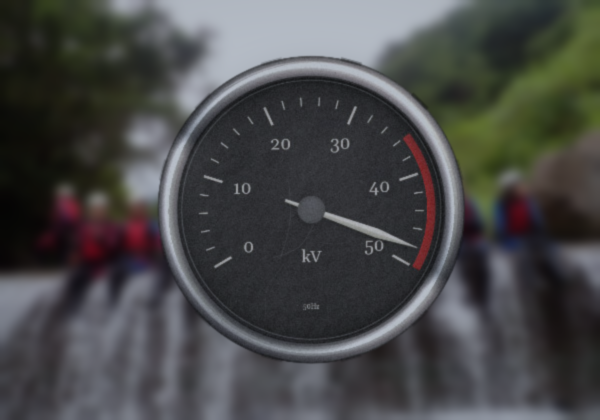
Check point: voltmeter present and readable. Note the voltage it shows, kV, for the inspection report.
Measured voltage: 48 kV
